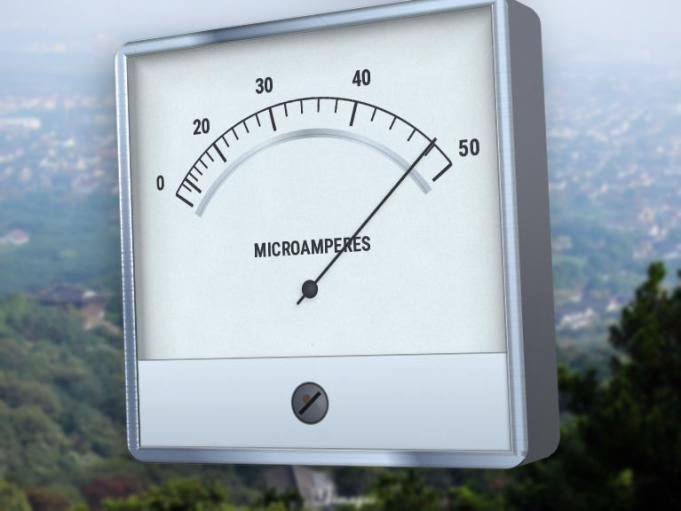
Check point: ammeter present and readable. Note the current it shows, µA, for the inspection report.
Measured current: 48 µA
